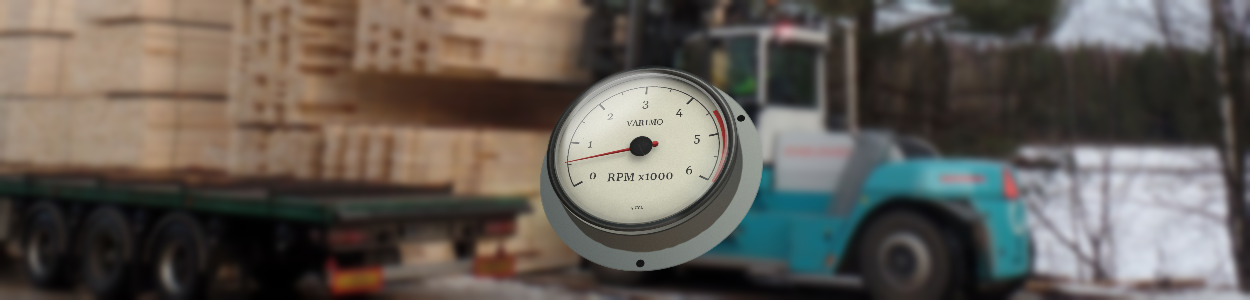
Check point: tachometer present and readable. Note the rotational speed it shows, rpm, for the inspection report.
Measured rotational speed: 500 rpm
